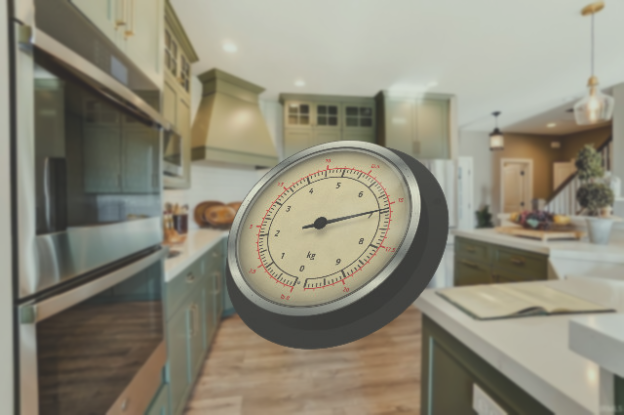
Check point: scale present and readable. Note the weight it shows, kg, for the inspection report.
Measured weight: 7 kg
